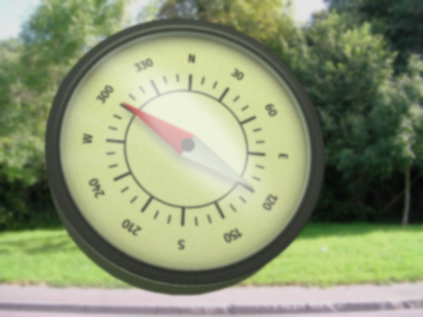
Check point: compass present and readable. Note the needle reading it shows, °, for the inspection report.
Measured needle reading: 300 °
